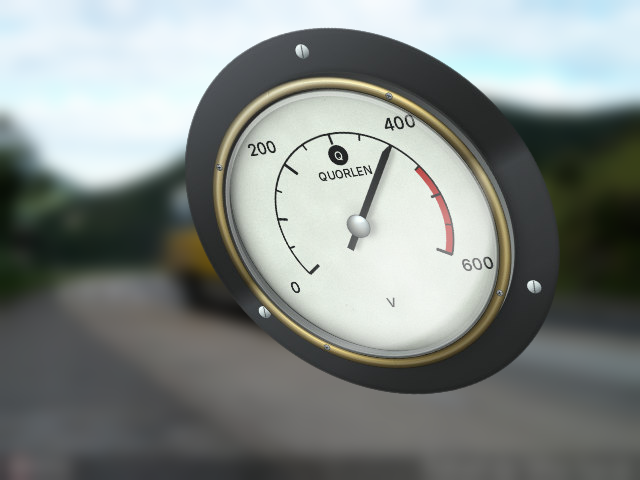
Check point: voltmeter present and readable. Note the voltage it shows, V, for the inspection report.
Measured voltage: 400 V
